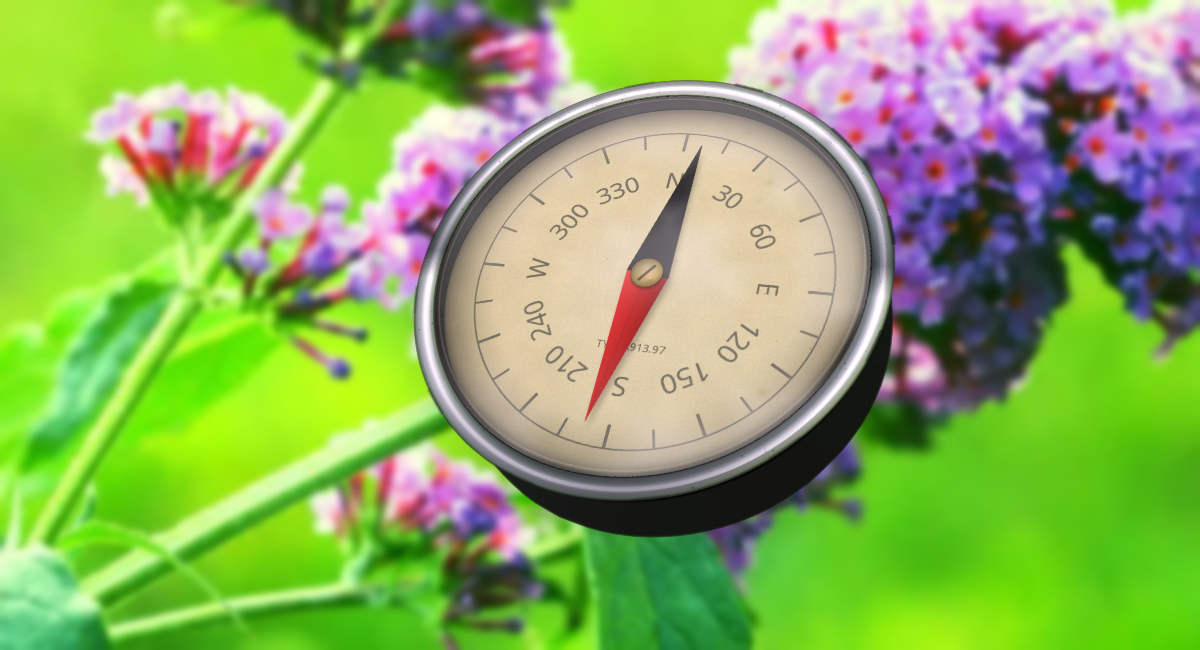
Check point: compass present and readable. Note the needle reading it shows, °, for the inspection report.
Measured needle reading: 187.5 °
